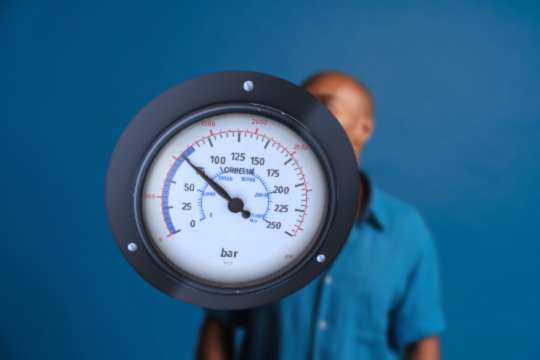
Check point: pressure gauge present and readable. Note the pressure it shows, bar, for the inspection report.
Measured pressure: 75 bar
